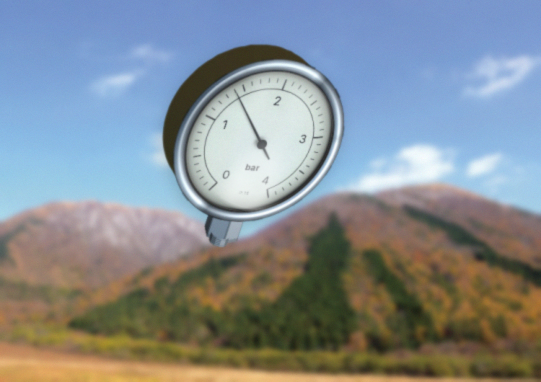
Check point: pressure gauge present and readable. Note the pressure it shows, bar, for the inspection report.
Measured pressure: 1.4 bar
